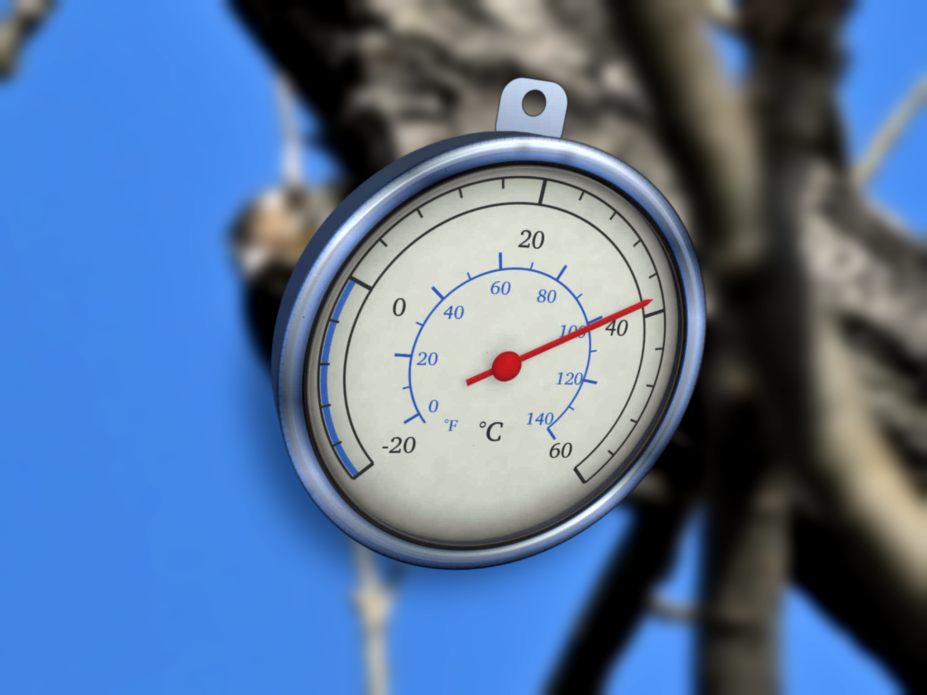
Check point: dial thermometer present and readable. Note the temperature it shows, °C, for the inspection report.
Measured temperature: 38 °C
